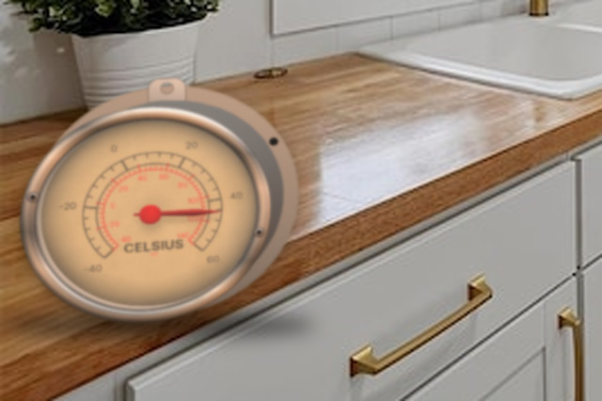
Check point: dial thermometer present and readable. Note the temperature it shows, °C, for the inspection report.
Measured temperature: 44 °C
